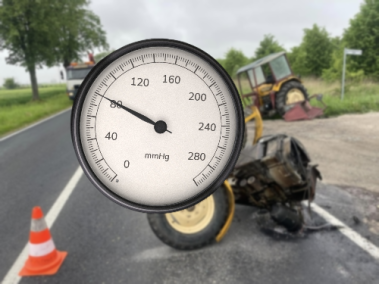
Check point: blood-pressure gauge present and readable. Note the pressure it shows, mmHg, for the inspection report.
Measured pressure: 80 mmHg
